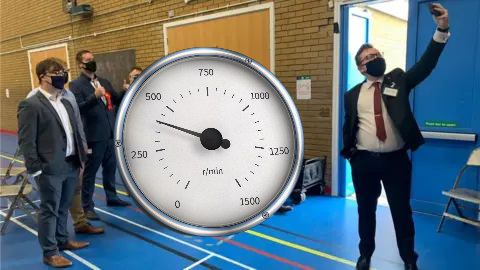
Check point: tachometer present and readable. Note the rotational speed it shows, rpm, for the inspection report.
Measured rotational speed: 400 rpm
